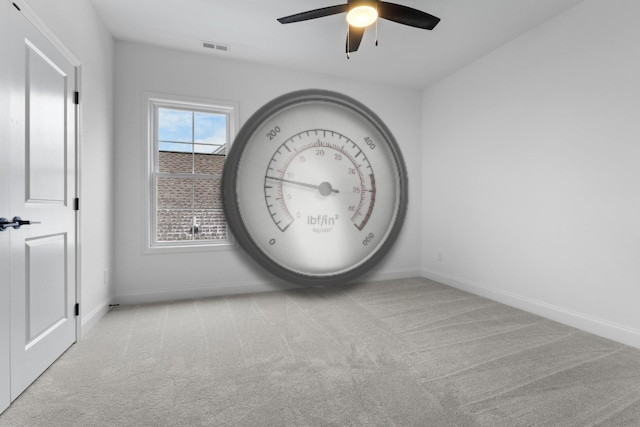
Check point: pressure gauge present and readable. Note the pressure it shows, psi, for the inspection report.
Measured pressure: 120 psi
